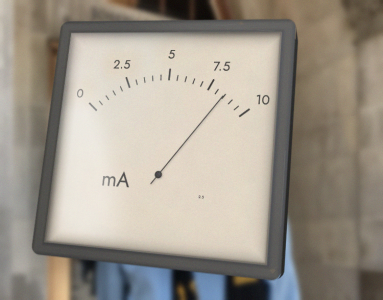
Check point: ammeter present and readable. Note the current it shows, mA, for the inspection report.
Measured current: 8.5 mA
